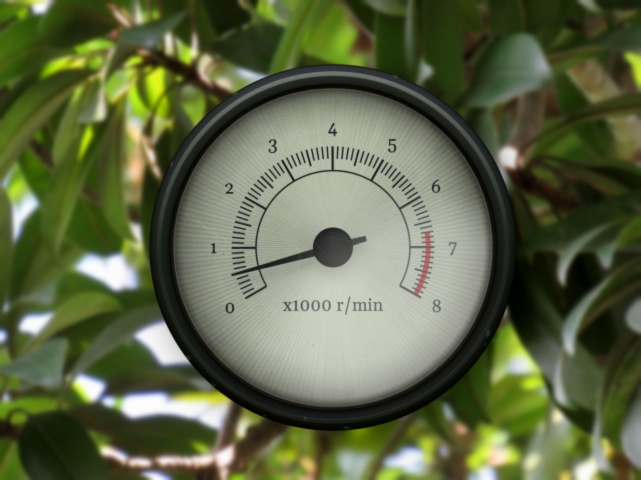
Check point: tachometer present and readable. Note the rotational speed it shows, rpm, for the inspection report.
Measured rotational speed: 500 rpm
